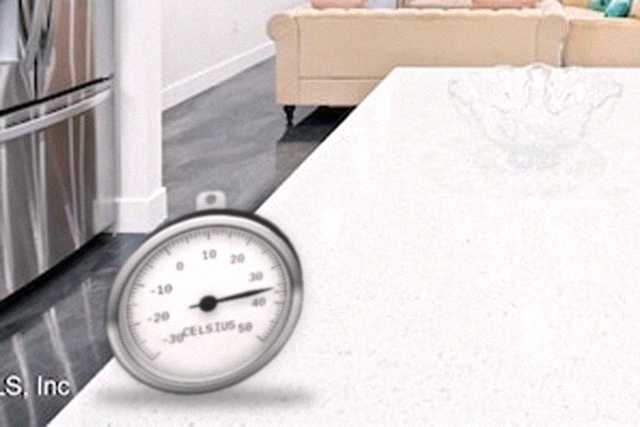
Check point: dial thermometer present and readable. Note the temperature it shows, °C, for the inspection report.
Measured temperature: 35 °C
